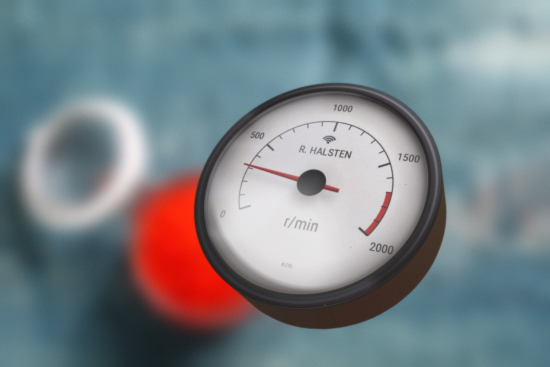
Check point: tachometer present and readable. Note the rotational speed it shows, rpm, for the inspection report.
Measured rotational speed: 300 rpm
